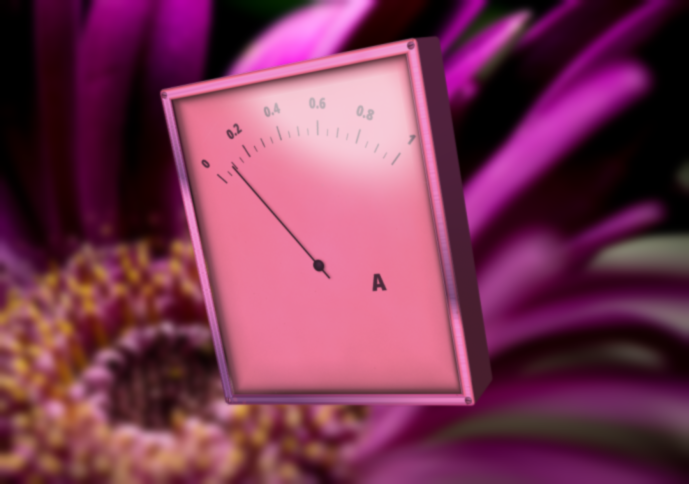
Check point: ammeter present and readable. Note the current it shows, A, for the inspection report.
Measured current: 0.1 A
